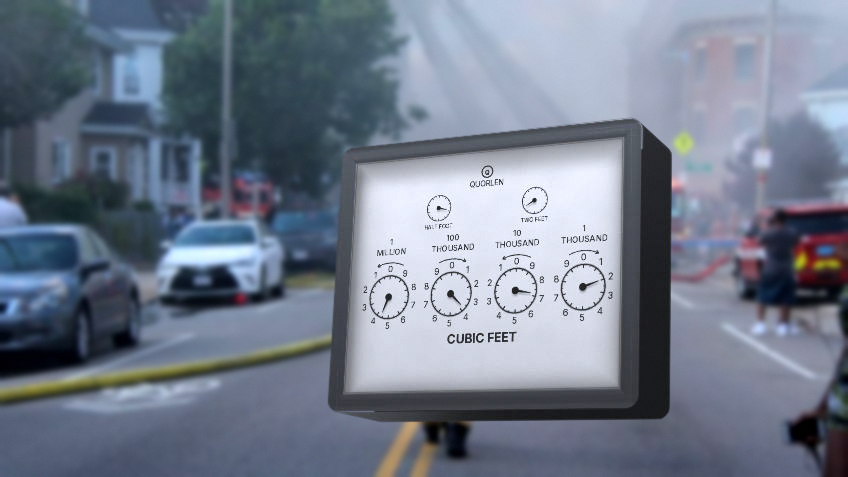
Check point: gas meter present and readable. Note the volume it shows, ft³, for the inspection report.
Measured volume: 437200 ft³
